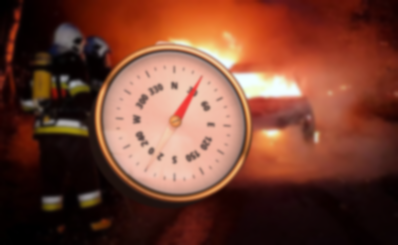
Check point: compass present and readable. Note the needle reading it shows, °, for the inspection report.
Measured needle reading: 30 °
